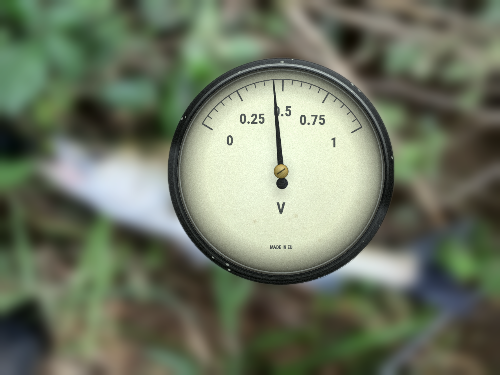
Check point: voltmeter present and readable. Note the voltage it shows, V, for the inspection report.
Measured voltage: 0.45 V
